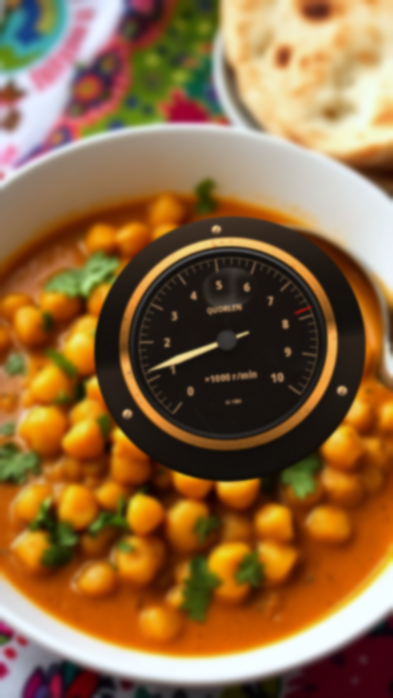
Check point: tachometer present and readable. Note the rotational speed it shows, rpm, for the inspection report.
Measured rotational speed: 1200 rpm
